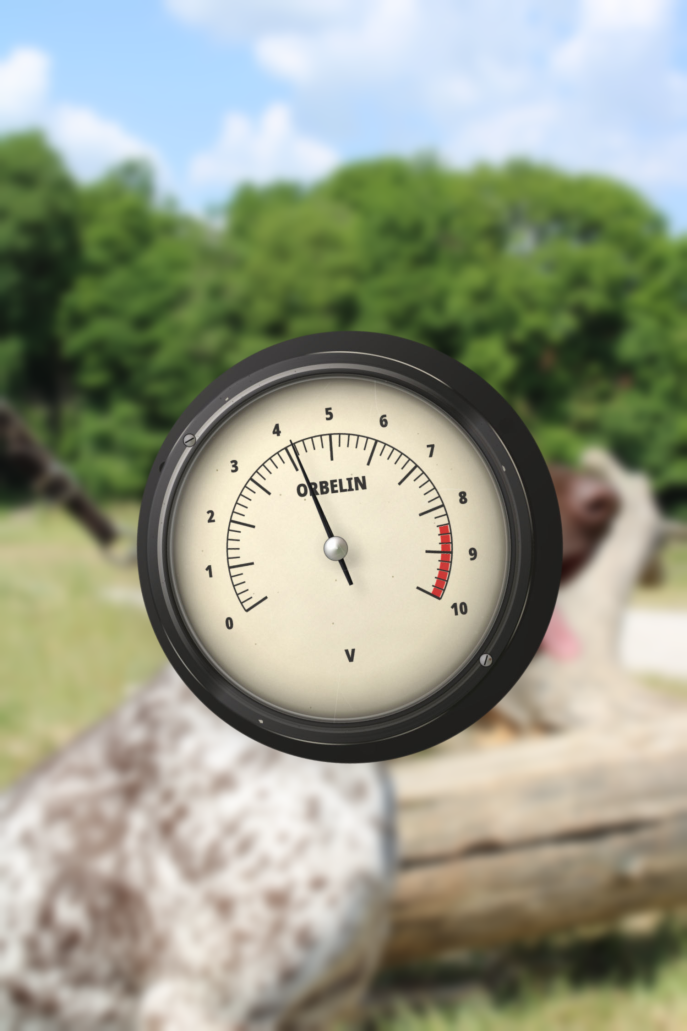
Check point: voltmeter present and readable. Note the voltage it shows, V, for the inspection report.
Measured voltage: 4.2 V
